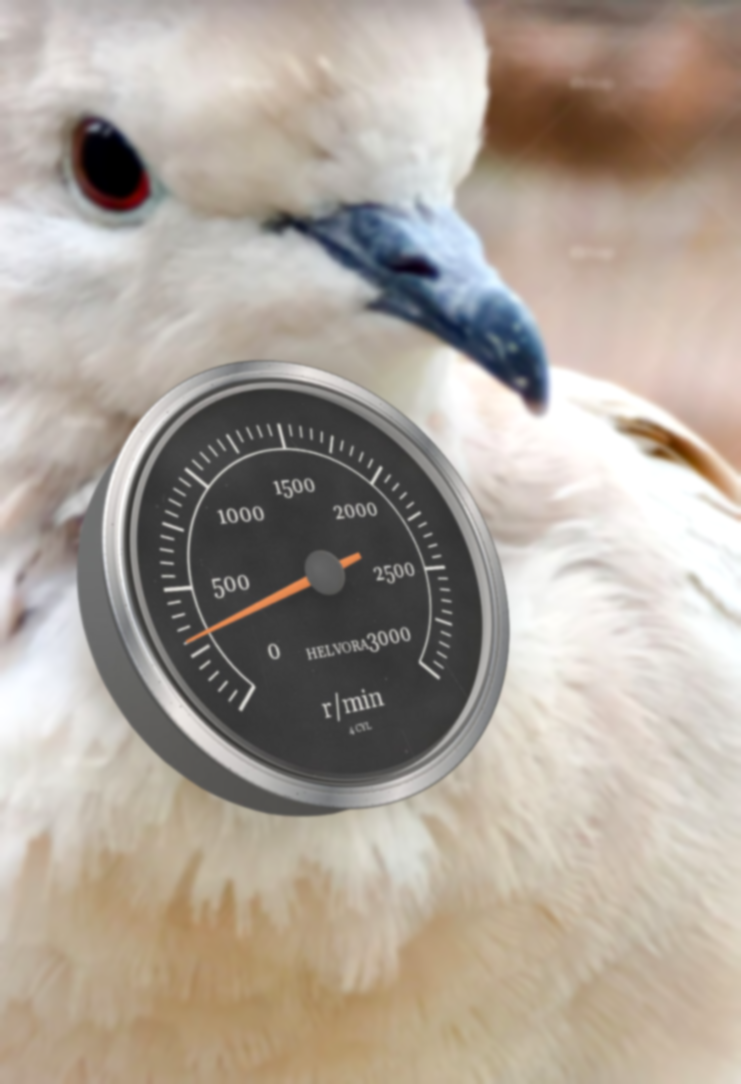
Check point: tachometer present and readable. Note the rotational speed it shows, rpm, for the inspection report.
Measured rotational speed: 300 rpm
